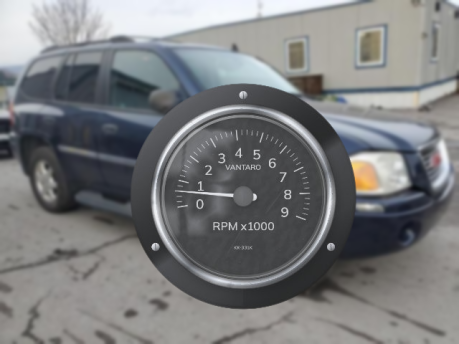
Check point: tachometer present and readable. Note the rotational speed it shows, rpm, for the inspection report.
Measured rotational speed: 600 rpm
